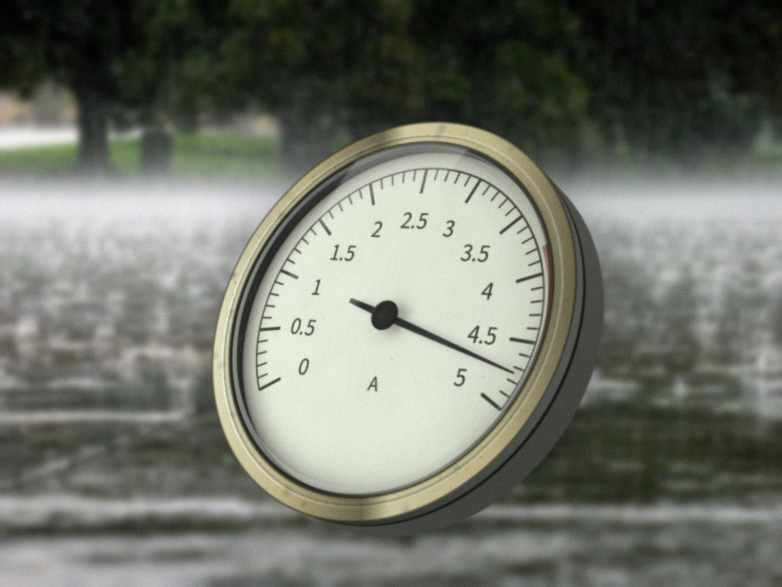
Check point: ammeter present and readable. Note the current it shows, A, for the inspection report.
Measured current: 4.75 A
